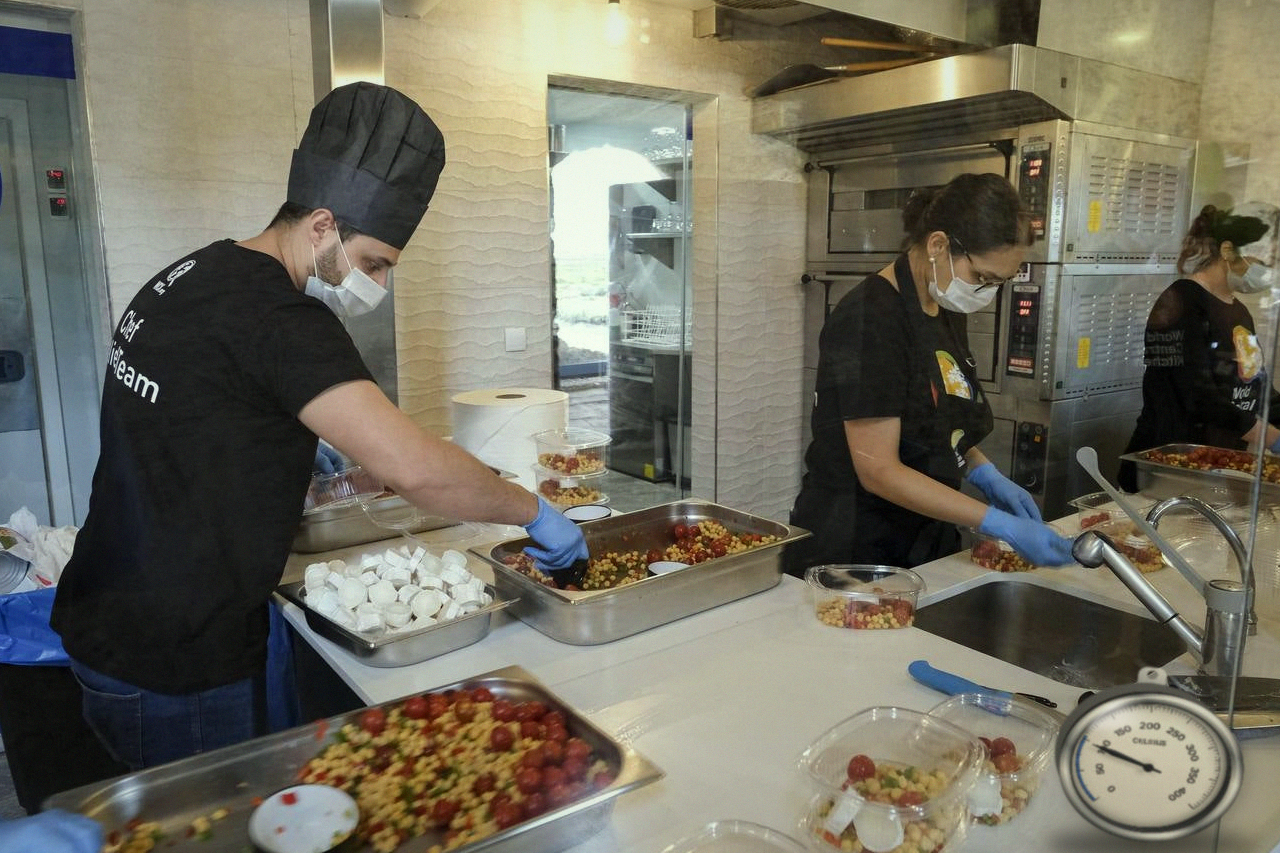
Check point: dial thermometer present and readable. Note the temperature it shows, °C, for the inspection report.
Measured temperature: 100 °C
